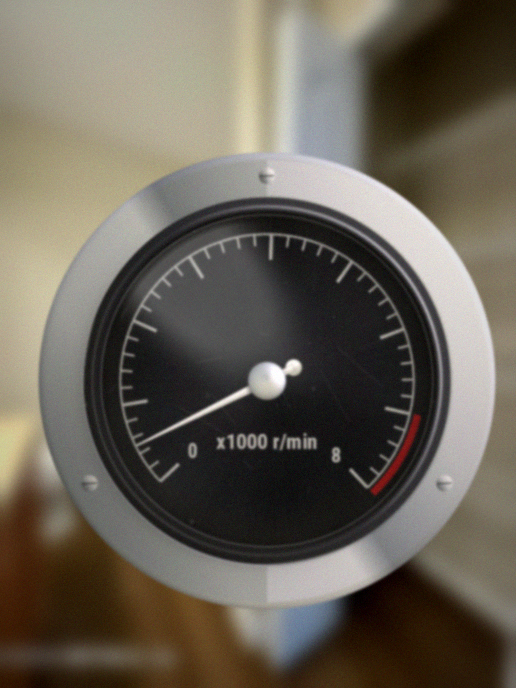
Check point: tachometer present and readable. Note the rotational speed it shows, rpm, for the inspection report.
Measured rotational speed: 500 rpm
